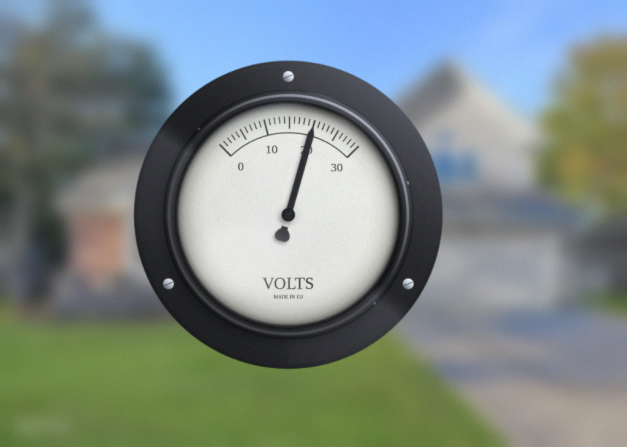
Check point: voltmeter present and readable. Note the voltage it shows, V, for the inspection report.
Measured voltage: 20 V
